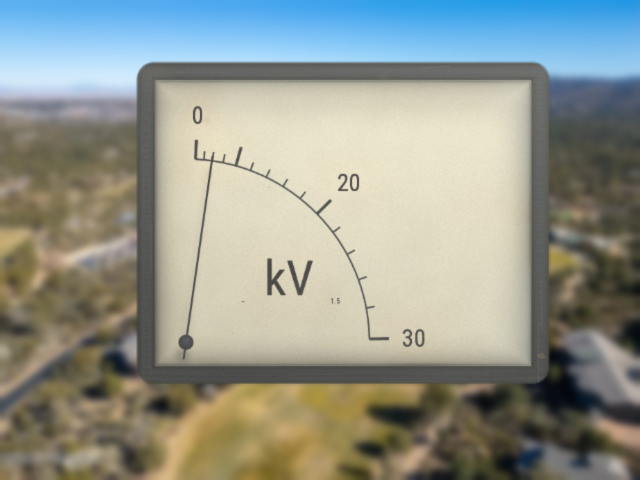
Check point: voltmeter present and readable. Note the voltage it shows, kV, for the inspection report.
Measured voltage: 6 kV
